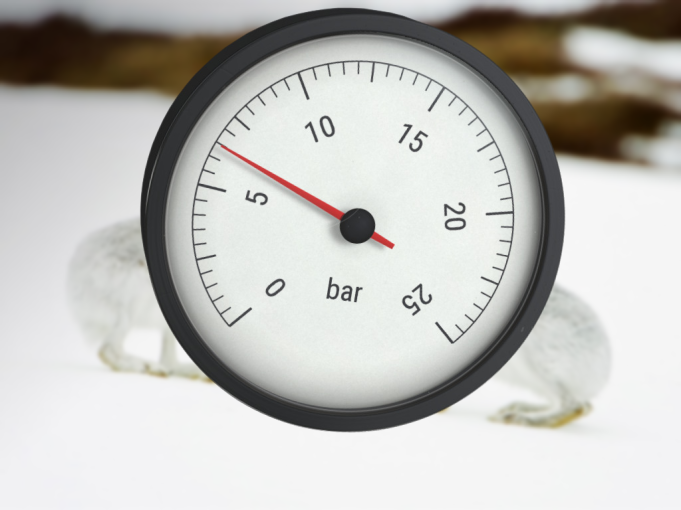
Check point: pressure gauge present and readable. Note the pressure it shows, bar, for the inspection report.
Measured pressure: 6.5 bar
